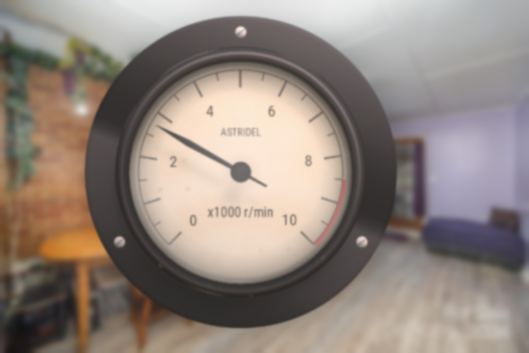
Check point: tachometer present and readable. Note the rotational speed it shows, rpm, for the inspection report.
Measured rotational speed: 2750 rpm
